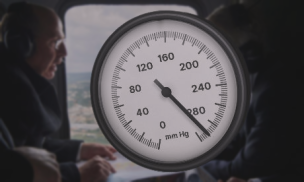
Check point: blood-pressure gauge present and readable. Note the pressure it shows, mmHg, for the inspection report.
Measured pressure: 290 mmHg
